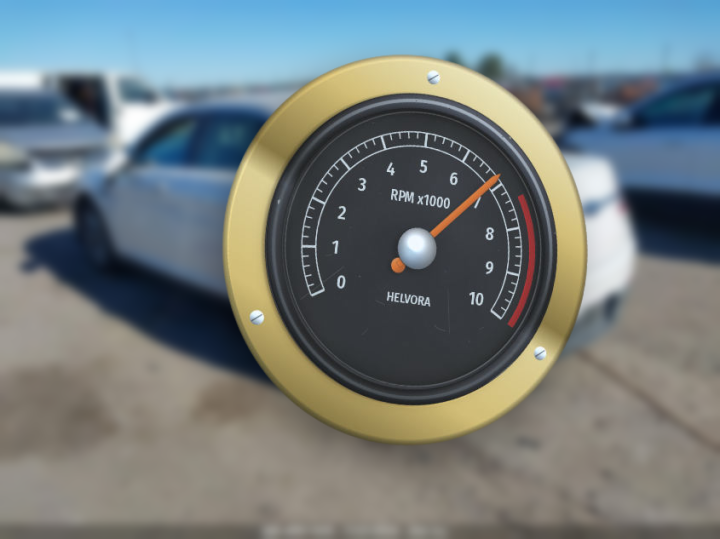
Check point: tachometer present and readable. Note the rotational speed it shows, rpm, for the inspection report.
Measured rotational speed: 6800 rpm
